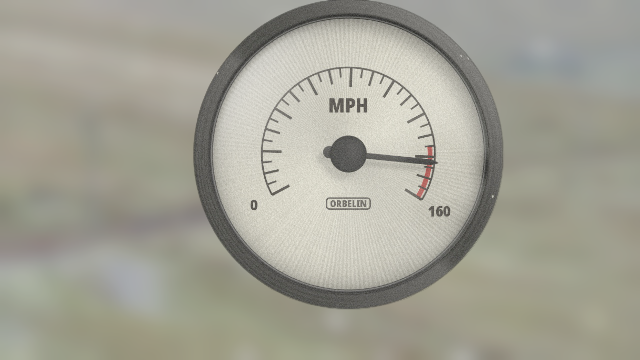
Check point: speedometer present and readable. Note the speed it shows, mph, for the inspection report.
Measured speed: 142.5 mph
